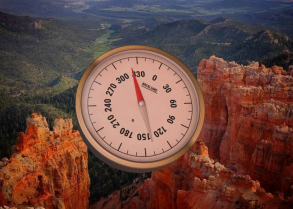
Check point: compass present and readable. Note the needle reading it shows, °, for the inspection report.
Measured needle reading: 320 °
